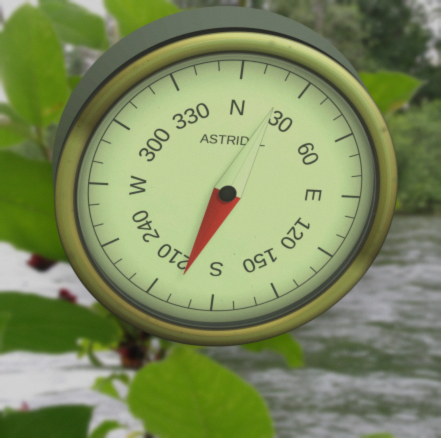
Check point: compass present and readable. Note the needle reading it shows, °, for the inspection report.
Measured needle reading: 200 °
